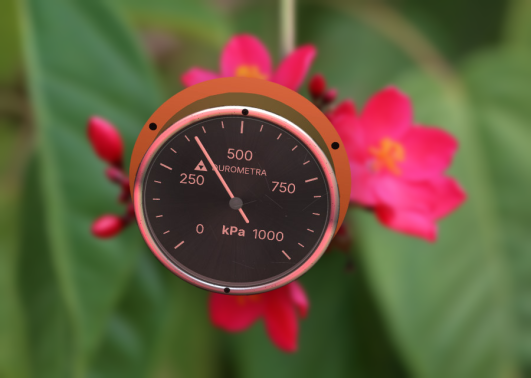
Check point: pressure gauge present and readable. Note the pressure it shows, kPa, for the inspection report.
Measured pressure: 375 kPa
